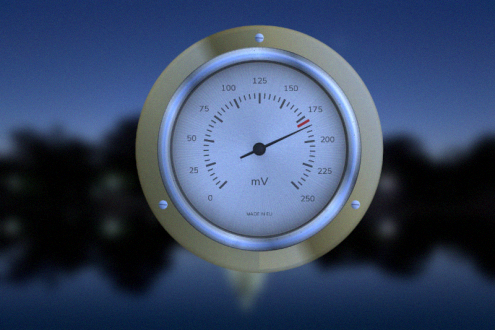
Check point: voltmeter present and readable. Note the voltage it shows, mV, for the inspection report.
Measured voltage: 185 mV
